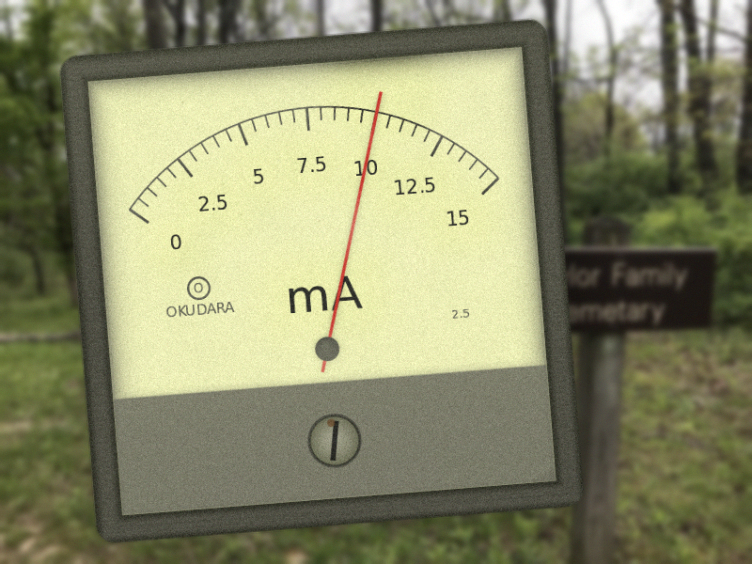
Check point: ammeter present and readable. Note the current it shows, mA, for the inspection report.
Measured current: 10 mA
